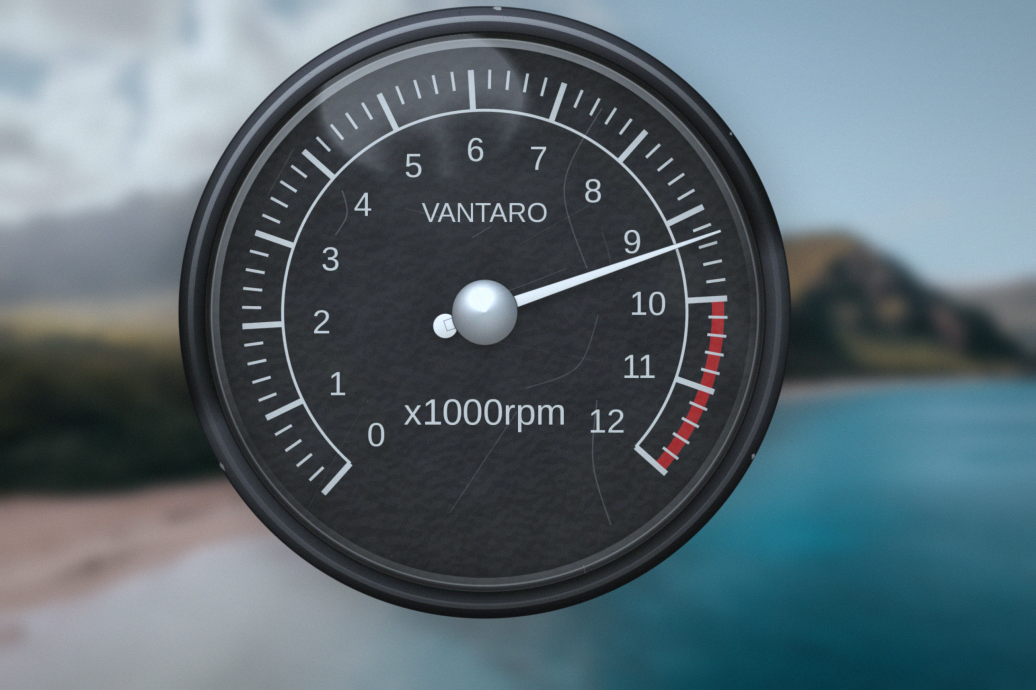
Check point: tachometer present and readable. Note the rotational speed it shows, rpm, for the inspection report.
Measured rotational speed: 9300 rpm
